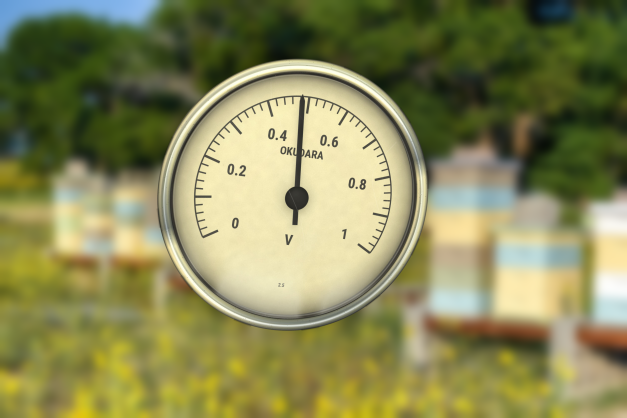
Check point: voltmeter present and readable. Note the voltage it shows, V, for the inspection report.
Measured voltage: 0.48 V
